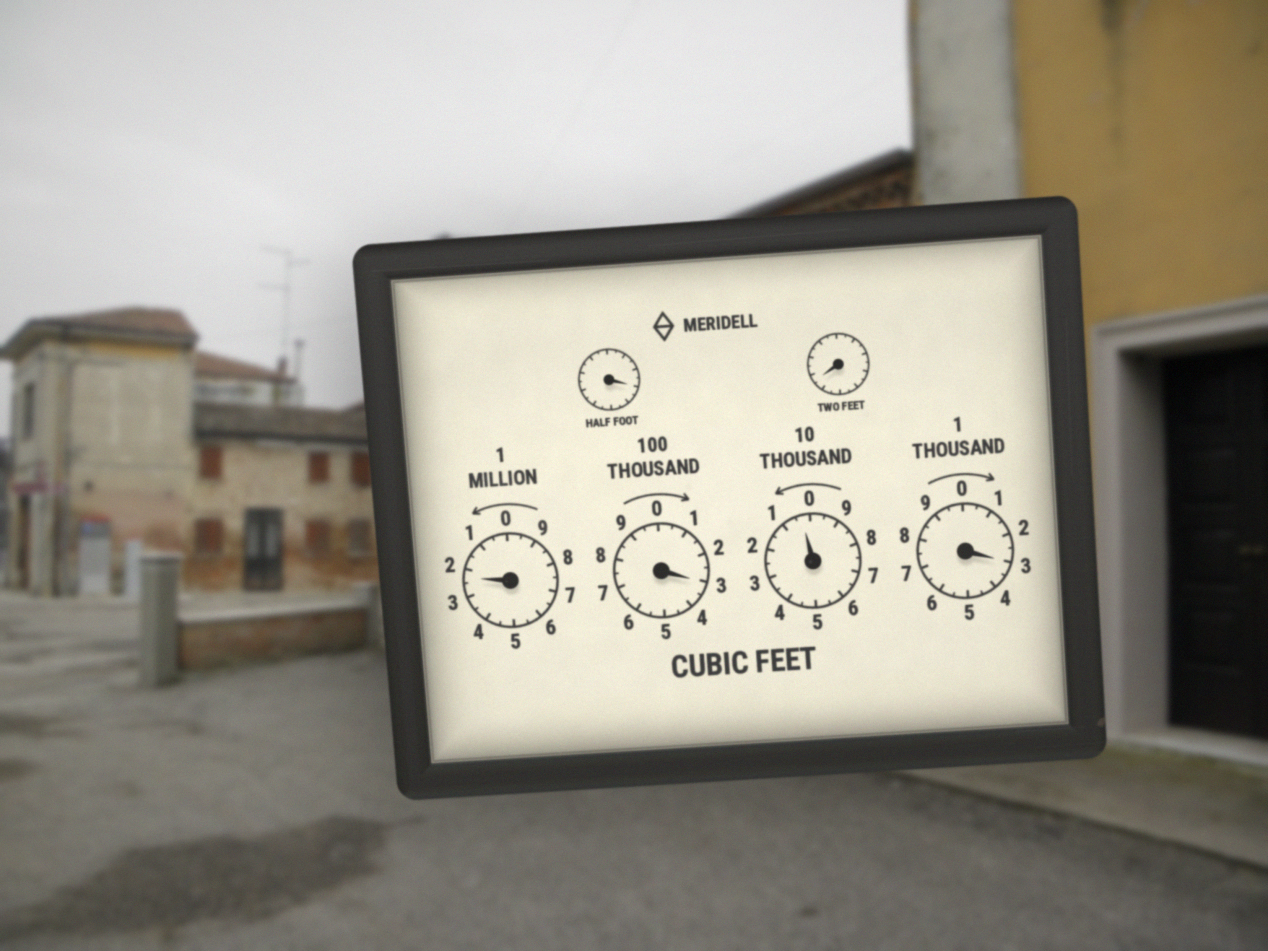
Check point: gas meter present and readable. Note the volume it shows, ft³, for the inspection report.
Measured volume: 230300 ft³
